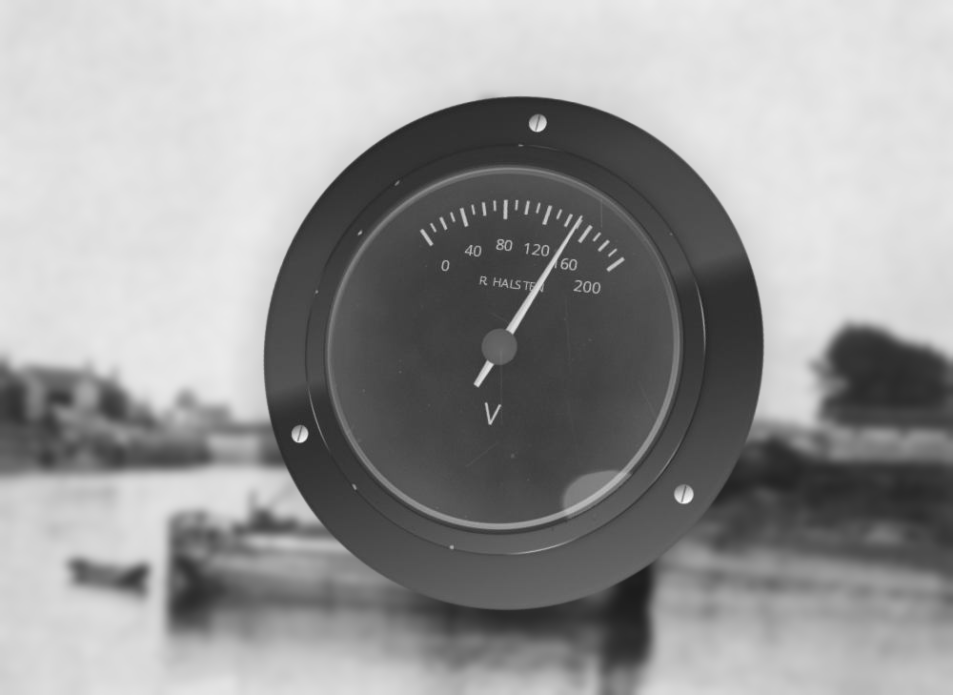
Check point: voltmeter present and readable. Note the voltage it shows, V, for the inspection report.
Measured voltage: 150 V
